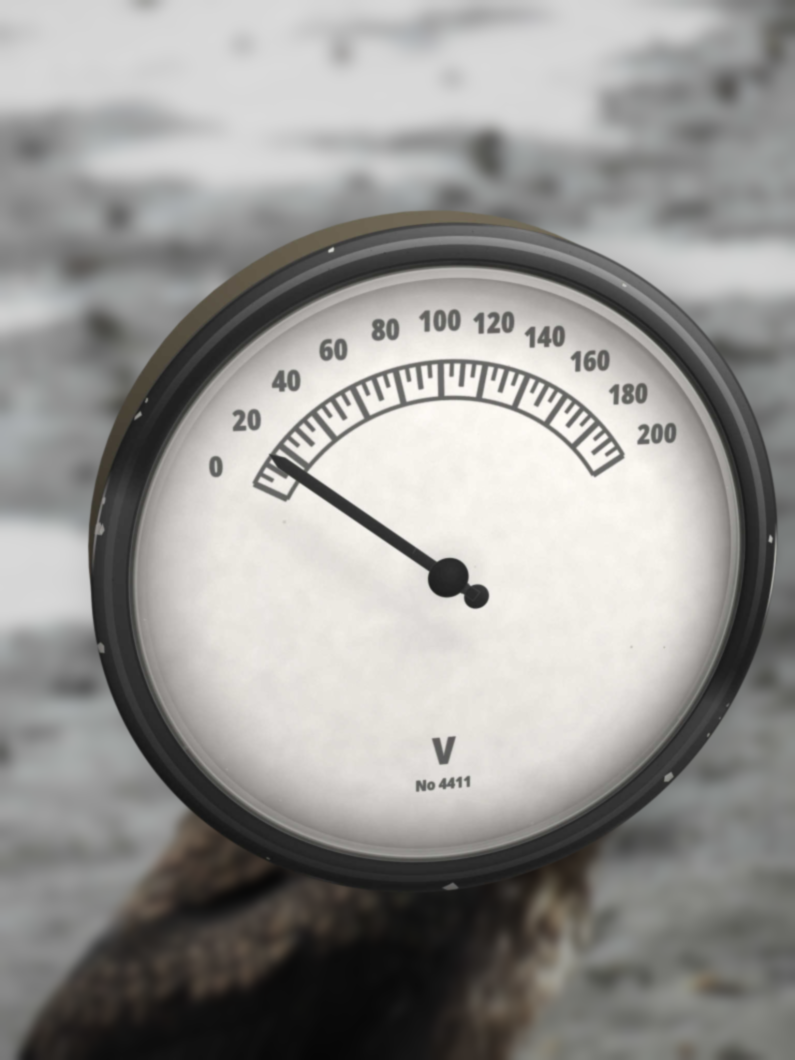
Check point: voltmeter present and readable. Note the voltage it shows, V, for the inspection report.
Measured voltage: 15 V
